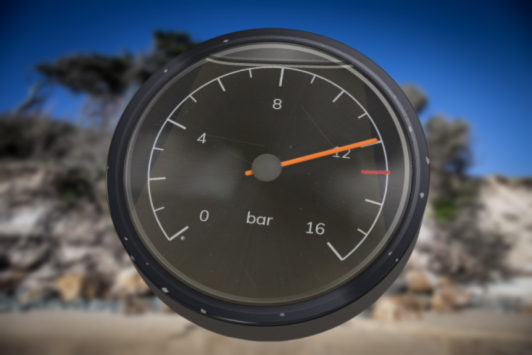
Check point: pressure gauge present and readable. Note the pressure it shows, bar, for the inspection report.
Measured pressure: 12 bar
